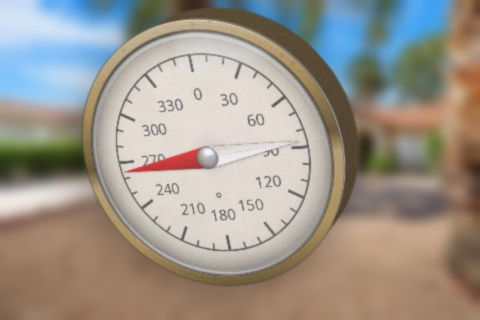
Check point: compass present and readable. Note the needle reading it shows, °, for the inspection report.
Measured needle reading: 265 °
